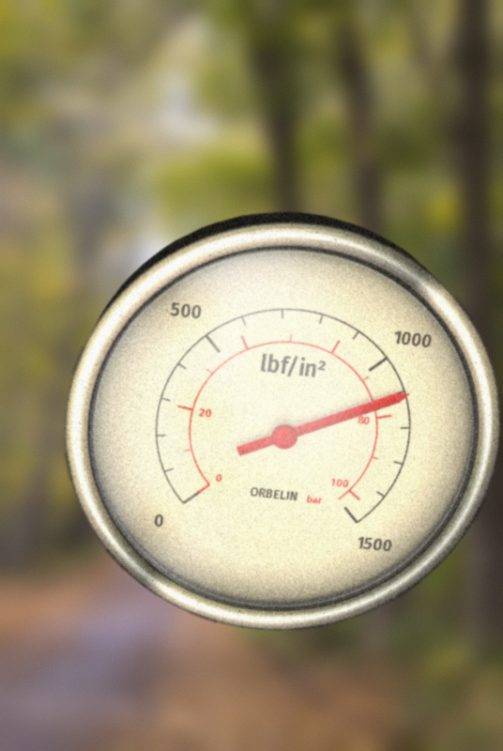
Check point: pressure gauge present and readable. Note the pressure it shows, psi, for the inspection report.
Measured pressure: 1100 psi
